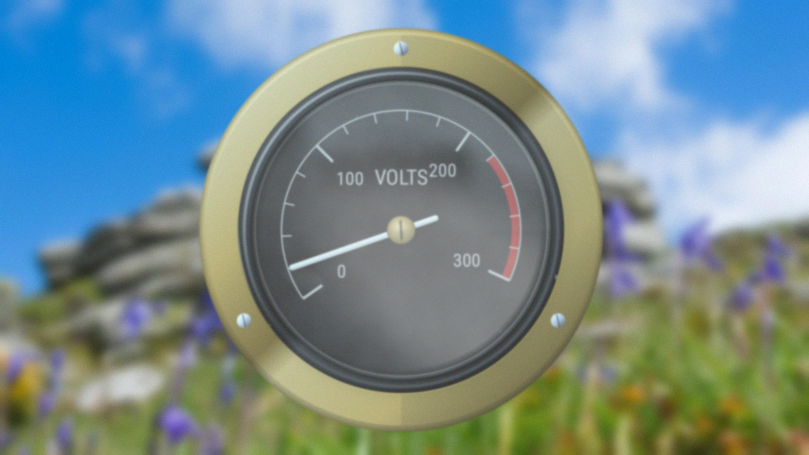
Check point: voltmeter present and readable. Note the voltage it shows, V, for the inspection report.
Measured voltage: 20 V
